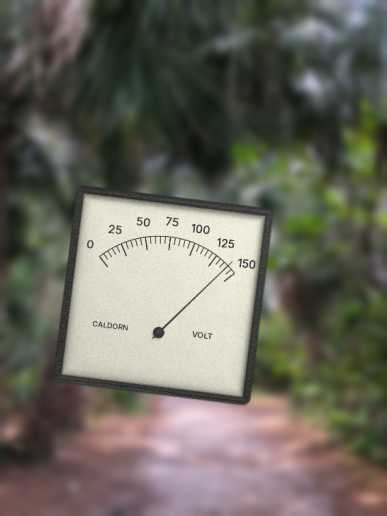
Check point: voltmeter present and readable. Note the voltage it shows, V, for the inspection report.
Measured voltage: 140 V
